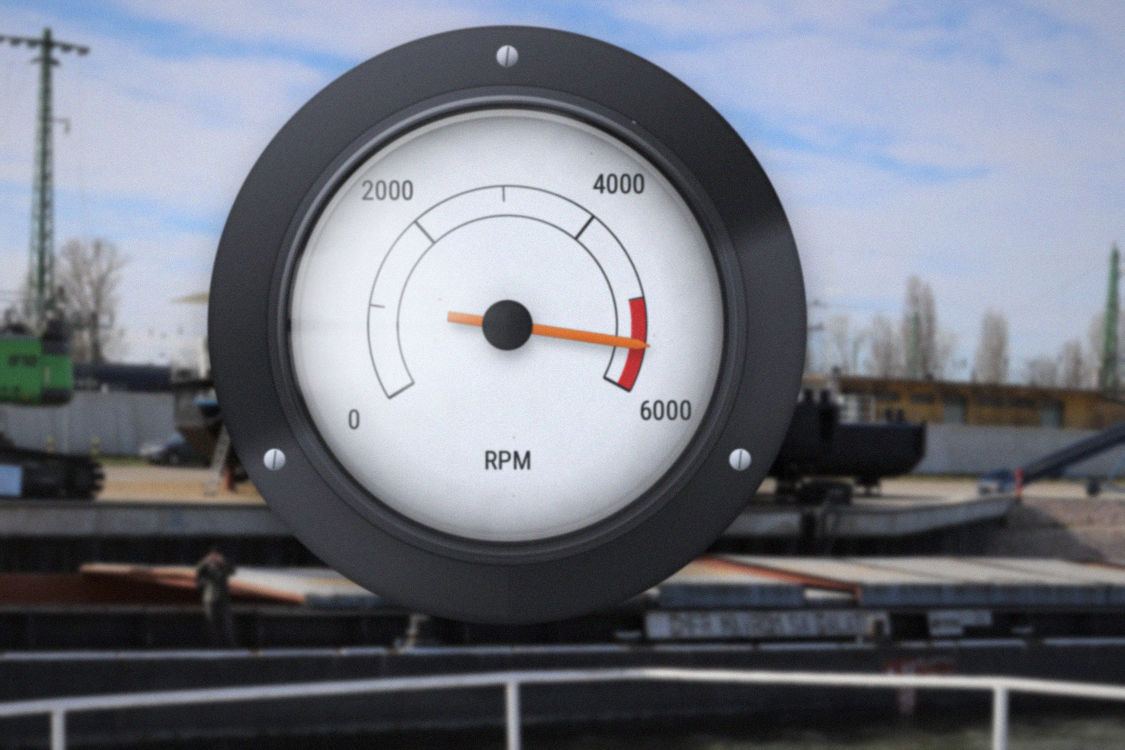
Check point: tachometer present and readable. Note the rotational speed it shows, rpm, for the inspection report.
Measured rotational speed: 5500 rpm
